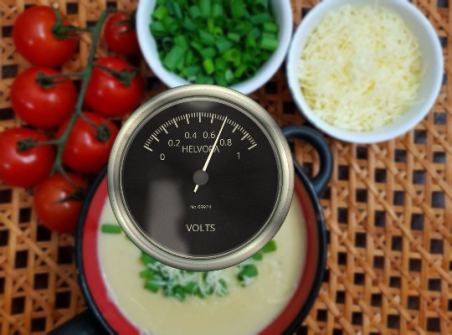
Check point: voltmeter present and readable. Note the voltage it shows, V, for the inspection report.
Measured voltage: 0.7 V
